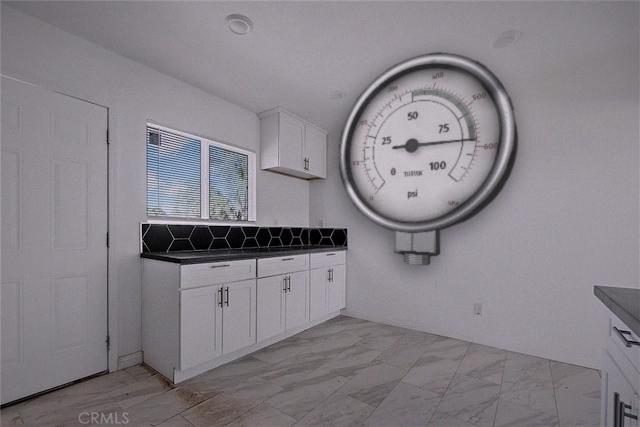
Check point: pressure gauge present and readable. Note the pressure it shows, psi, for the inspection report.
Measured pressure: 85 psi
